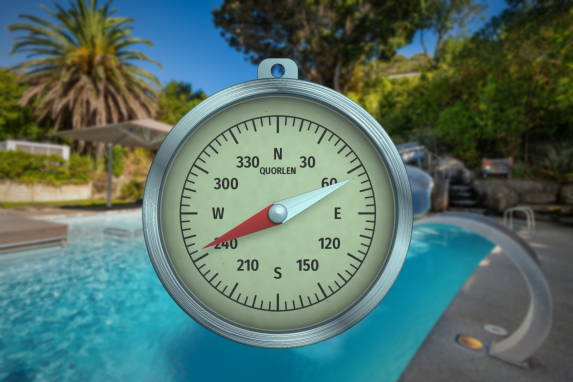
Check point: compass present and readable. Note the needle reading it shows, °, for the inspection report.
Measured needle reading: 245 °
